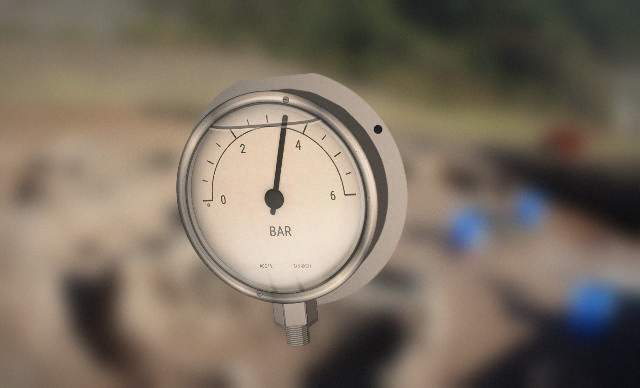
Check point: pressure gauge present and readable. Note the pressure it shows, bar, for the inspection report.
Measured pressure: 3.5 bar
